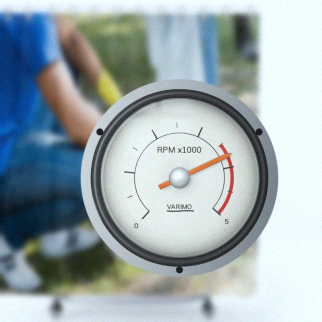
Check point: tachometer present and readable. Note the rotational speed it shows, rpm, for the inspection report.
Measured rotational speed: 3750 rpm
